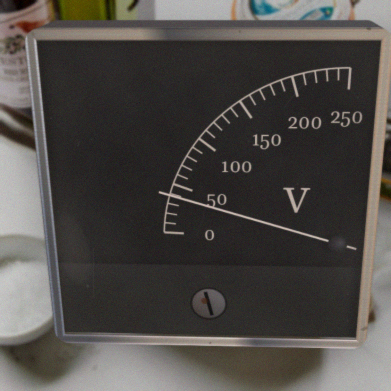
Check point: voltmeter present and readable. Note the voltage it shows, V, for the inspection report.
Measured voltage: 40 V
